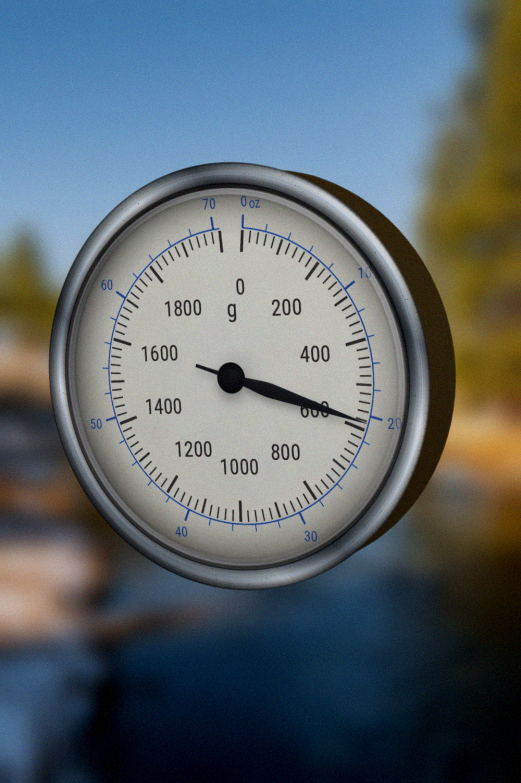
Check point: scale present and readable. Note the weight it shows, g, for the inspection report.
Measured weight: 580 g
